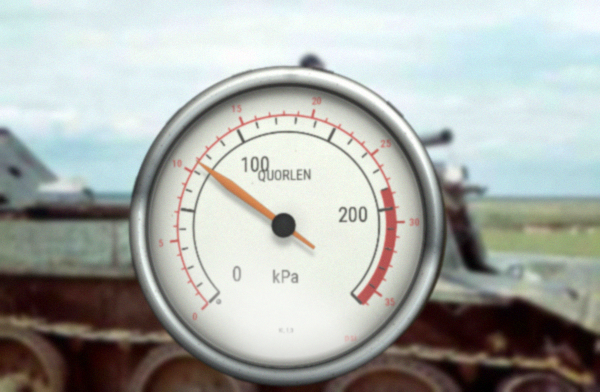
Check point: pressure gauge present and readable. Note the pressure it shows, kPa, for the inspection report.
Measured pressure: 75 kPa
